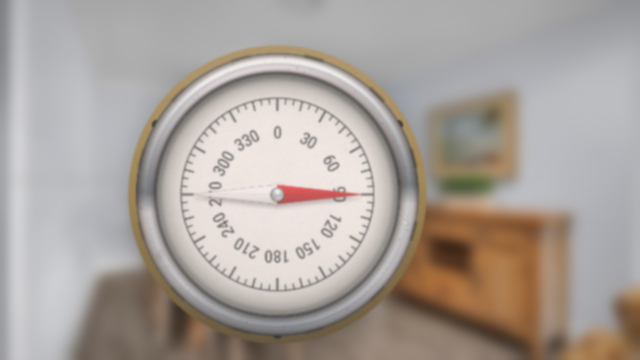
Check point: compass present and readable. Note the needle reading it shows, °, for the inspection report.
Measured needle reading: 90 °
